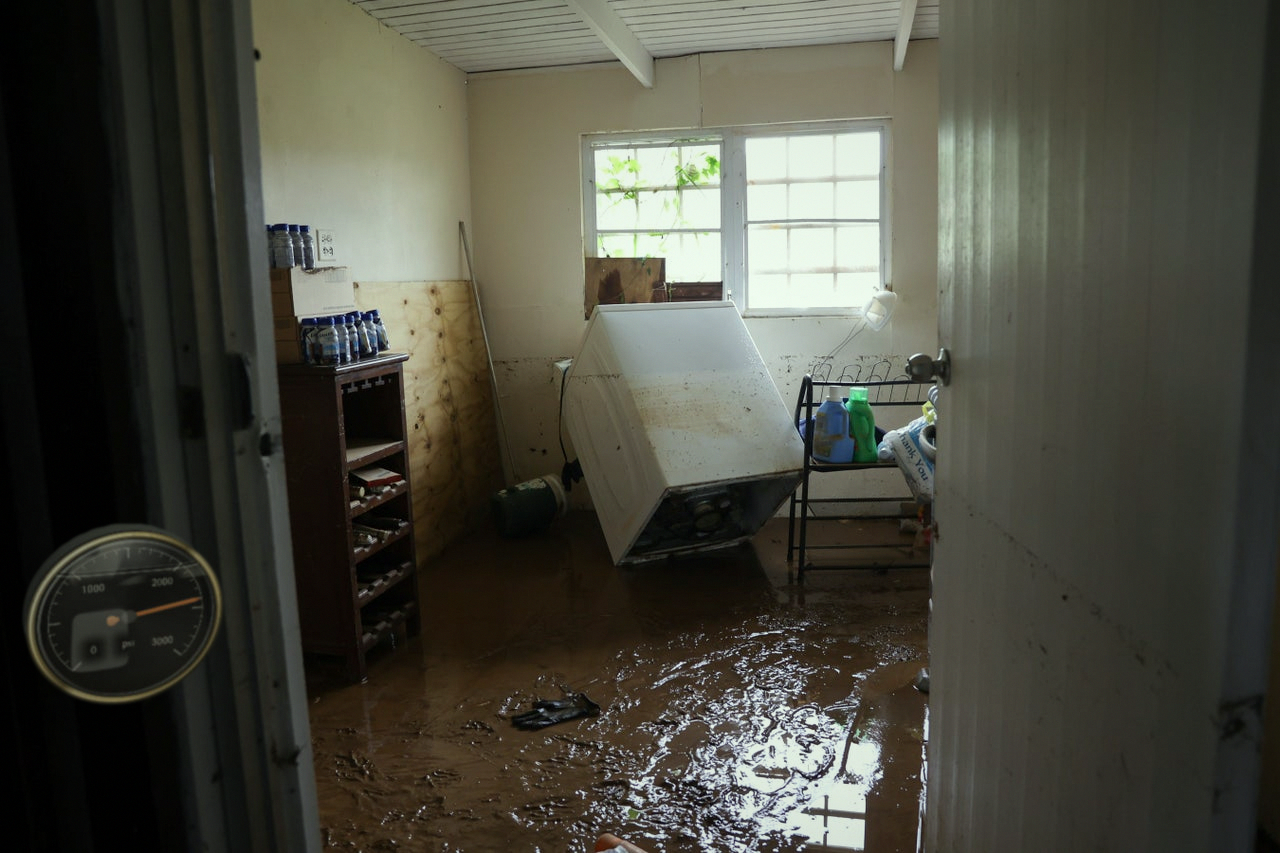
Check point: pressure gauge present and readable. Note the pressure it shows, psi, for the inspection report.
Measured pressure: 2400 psi
